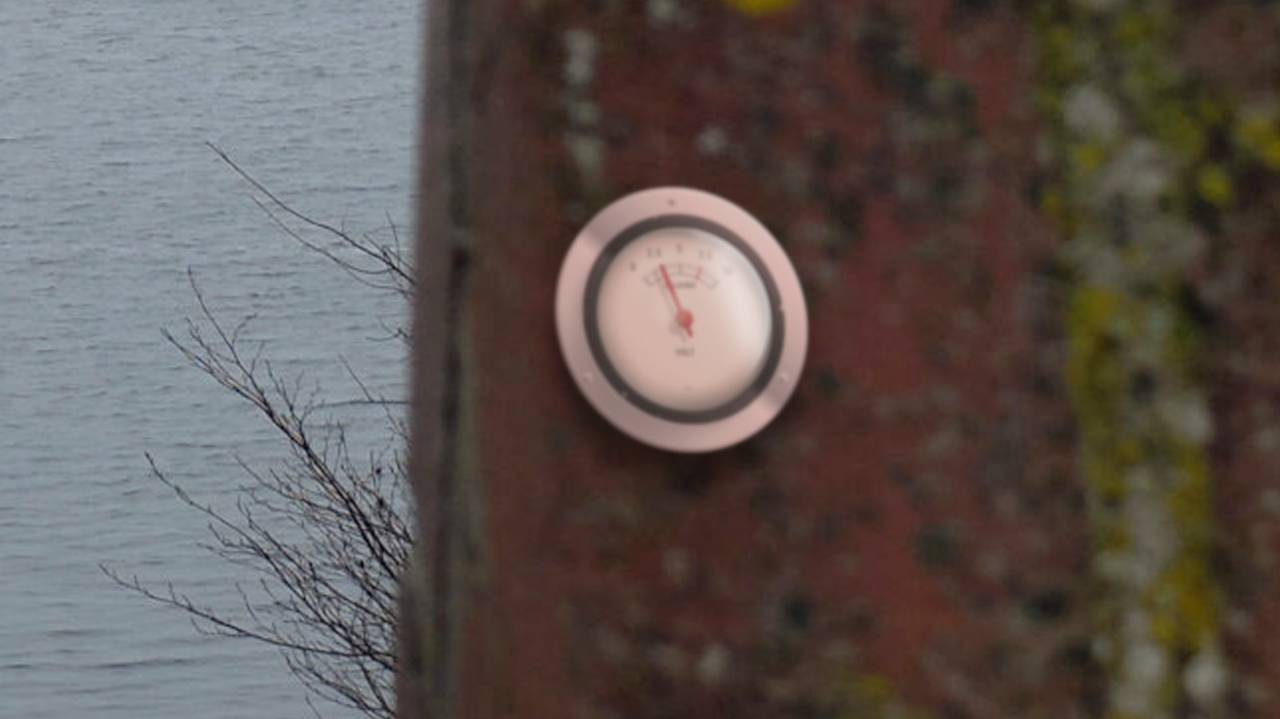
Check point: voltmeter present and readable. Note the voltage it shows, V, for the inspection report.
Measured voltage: 2.5 V
